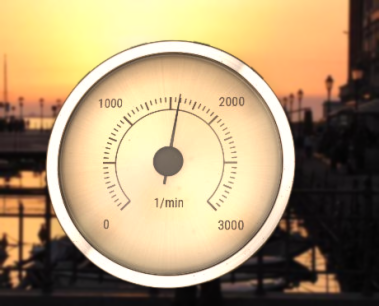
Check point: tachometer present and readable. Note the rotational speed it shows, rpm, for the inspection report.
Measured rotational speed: 1600 rpm
